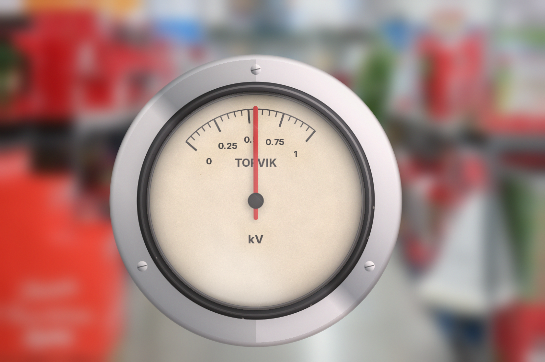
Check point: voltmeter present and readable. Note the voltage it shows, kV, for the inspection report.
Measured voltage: 0.55 kV
